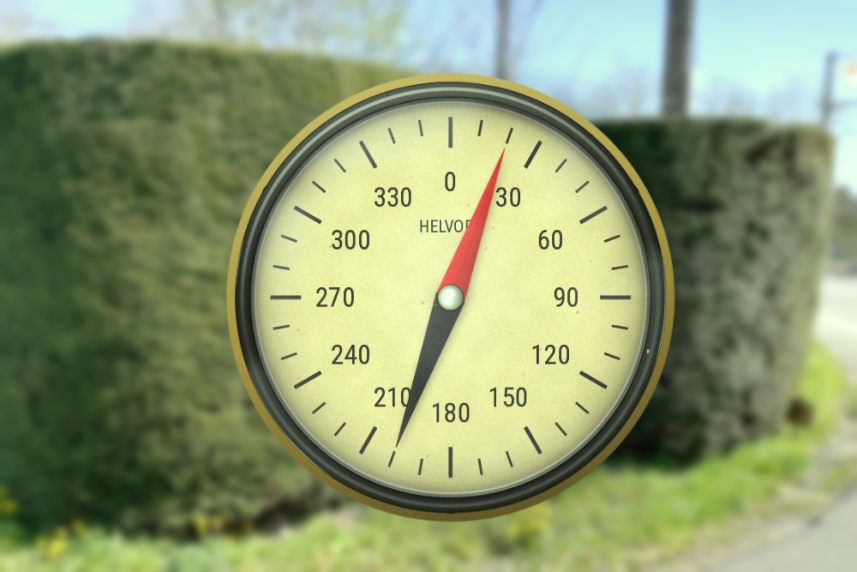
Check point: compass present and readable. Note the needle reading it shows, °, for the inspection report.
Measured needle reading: 20 °
